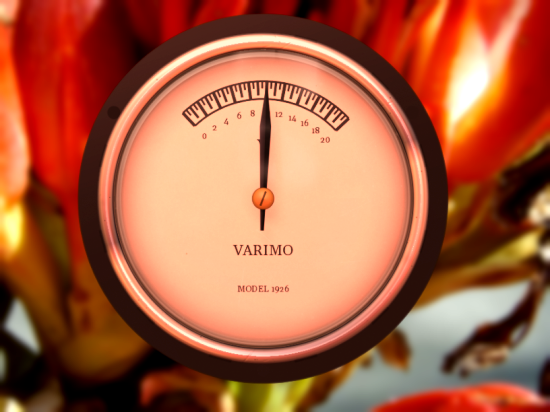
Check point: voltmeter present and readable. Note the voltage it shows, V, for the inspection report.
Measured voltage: 10 V
